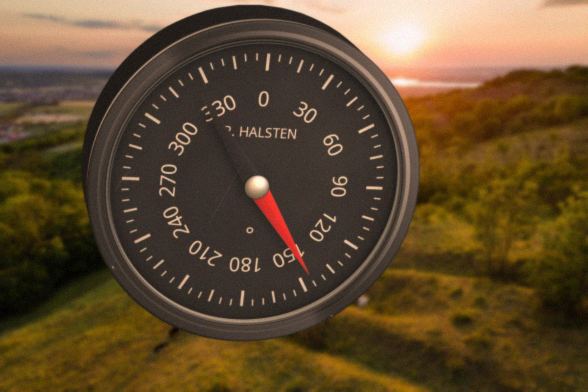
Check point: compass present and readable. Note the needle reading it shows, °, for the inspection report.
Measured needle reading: 145 °
